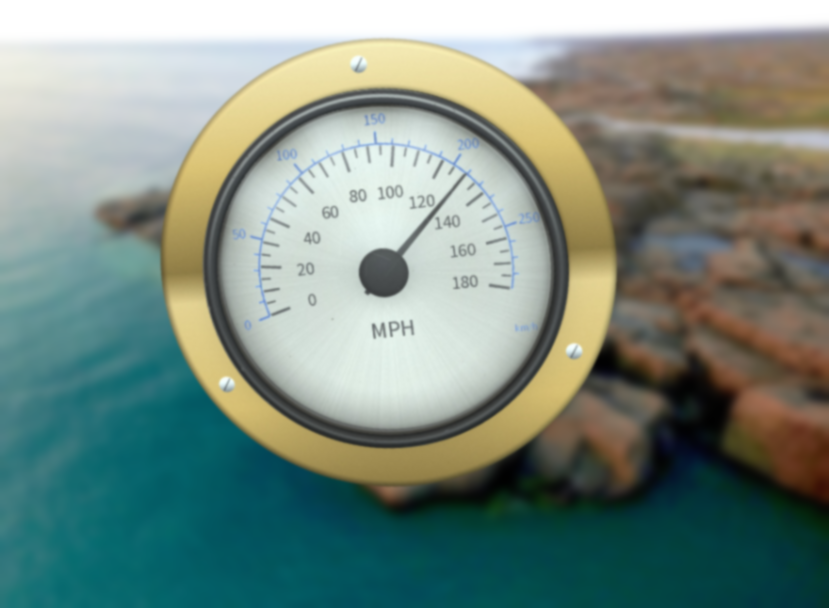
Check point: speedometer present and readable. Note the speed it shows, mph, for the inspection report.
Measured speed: 130 mph
